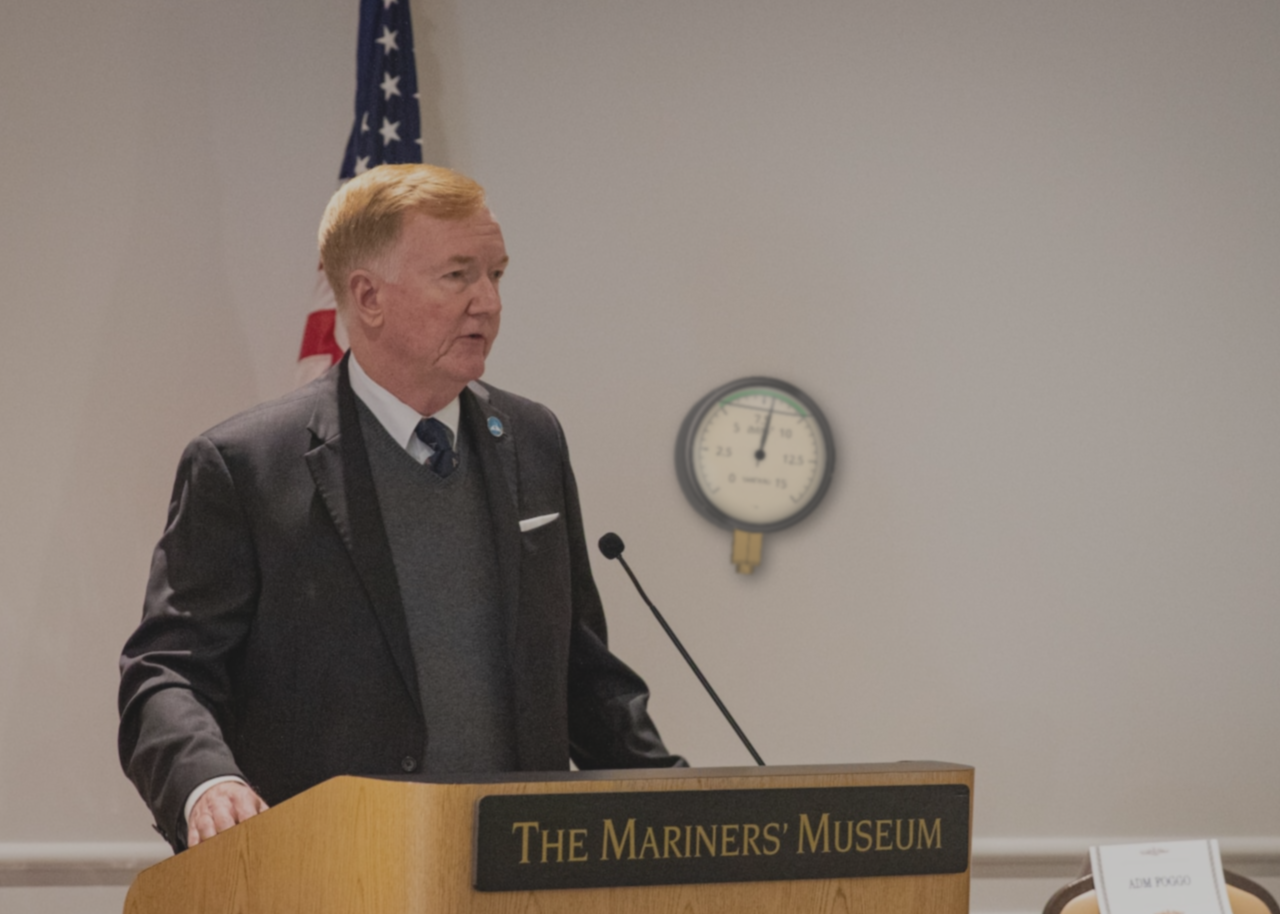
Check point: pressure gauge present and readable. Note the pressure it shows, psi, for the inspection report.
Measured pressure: 8 psi
